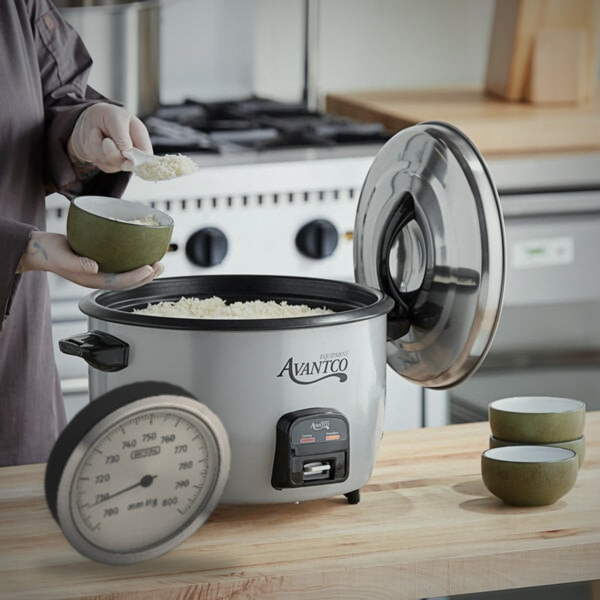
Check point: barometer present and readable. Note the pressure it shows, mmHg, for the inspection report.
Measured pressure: 710 mmHg
